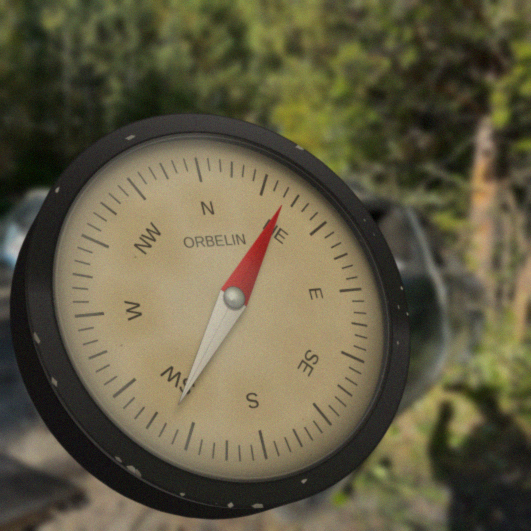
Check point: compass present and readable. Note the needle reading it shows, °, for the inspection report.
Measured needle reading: 40 °
